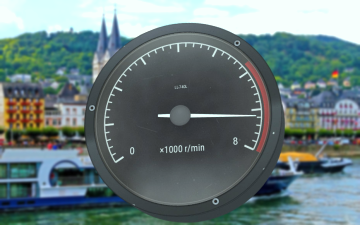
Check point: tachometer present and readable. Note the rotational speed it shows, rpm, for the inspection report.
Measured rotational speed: 7200 rpm
